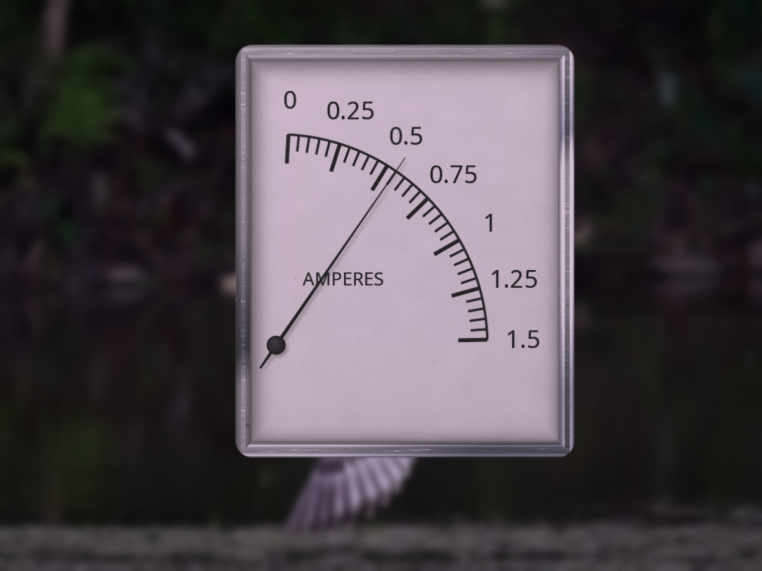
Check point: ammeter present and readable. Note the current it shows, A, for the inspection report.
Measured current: 0.55 A
